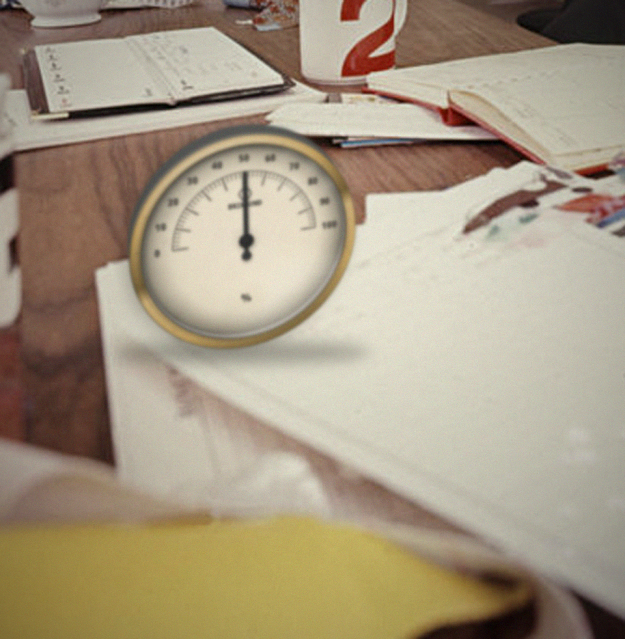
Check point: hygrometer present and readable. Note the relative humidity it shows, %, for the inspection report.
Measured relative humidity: 50 %
